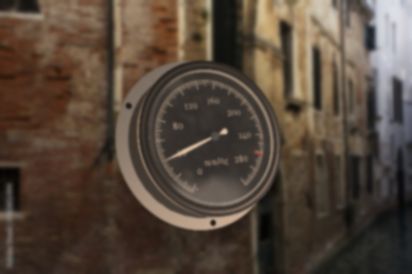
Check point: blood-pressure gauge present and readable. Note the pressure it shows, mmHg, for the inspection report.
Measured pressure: 40 mmHg
